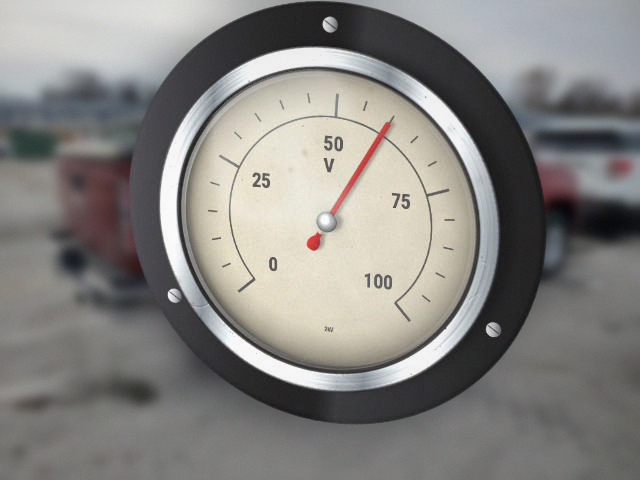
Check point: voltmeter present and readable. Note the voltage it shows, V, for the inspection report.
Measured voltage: 60 V
